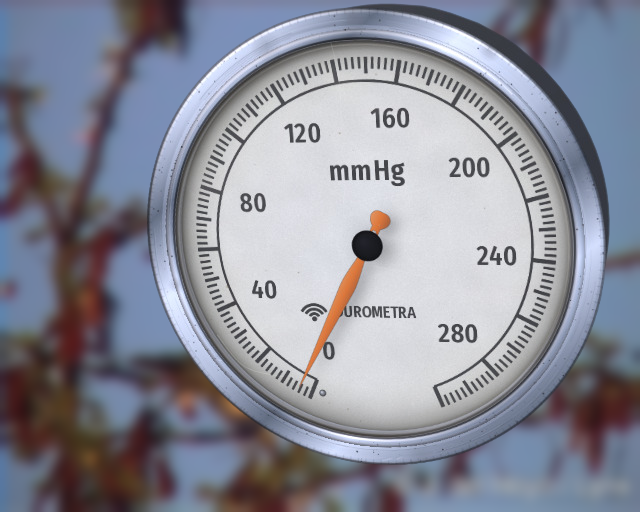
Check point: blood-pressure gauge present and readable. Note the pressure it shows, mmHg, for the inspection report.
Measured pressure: 4 mmHg
